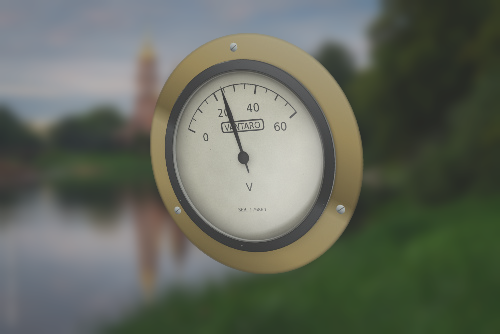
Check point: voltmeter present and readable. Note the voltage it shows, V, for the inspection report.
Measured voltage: 25 V
